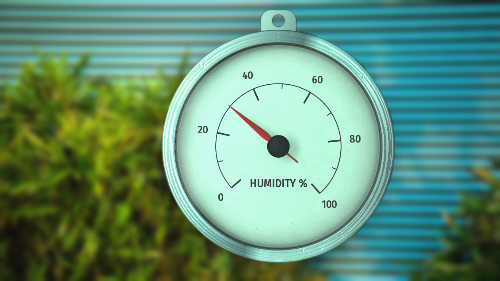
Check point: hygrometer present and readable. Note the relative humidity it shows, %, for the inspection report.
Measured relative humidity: 30 %
